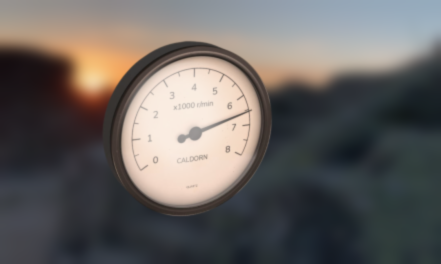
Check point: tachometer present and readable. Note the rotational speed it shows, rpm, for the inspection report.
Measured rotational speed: 6500 rpm
